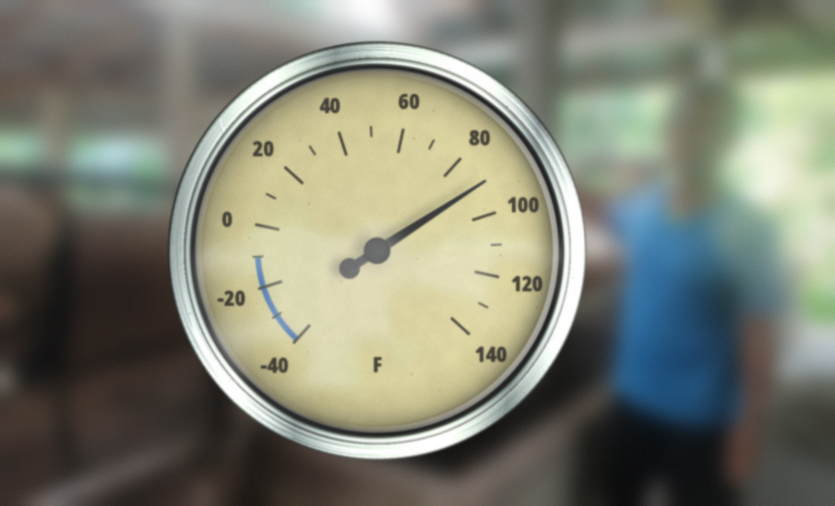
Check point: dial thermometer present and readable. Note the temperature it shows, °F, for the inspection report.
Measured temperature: 90 °F
